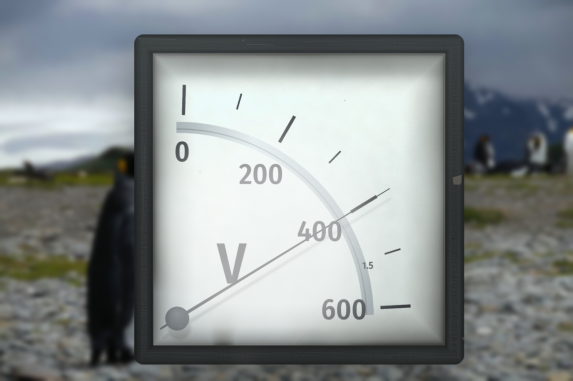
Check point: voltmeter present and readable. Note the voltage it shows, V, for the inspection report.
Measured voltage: 400 V
